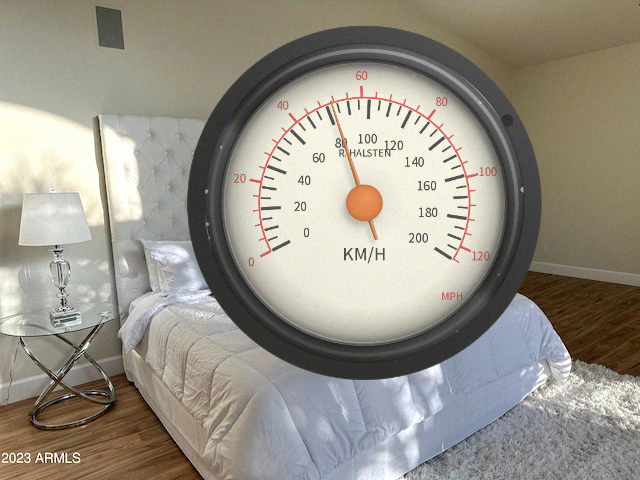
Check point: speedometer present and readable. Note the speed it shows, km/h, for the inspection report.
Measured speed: 82.5 km/h
